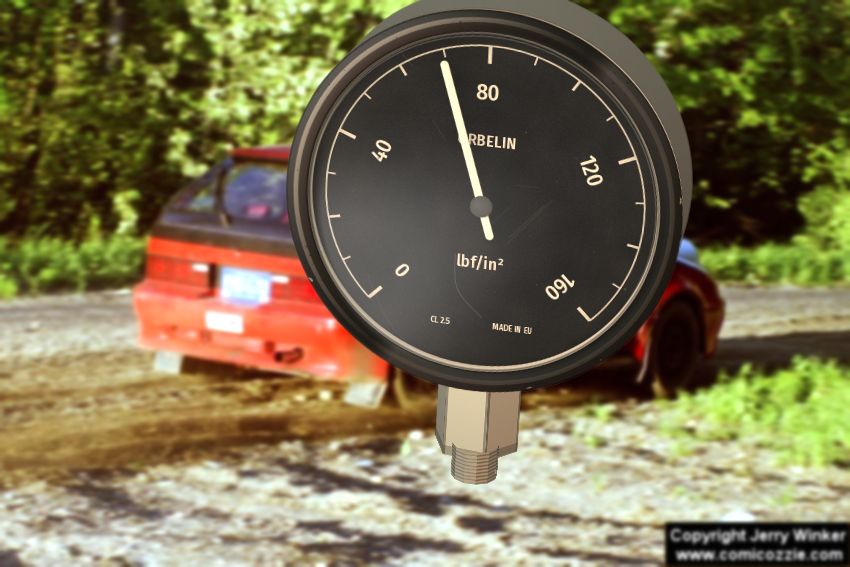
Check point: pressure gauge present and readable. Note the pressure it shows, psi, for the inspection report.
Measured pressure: 70 psi
